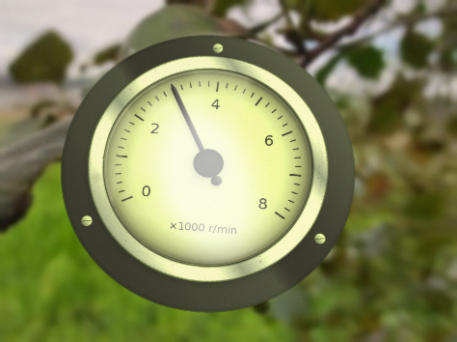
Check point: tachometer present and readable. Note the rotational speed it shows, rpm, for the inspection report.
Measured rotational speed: 3000 rpm
